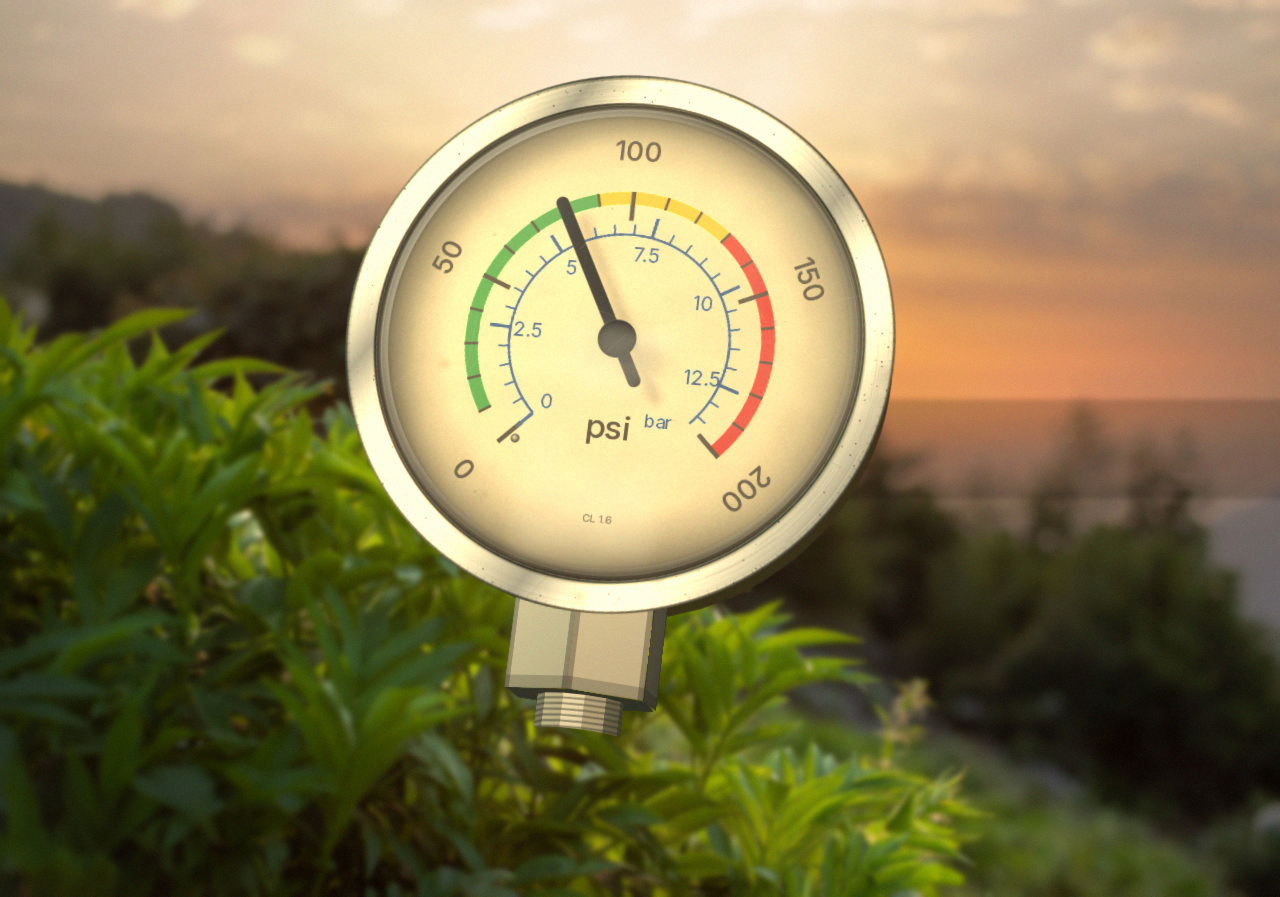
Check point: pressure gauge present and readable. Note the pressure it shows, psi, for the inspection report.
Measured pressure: 80 psi
